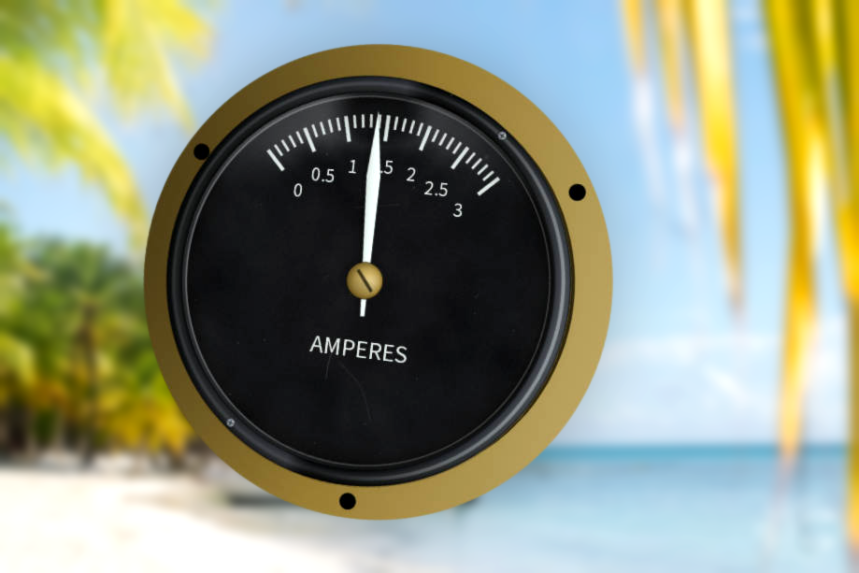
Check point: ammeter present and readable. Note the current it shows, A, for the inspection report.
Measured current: 1.4 A
